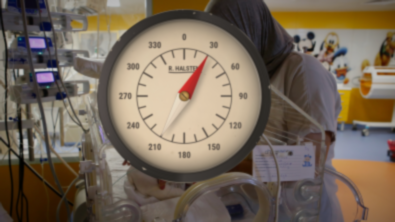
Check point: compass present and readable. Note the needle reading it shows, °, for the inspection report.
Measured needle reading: 30 °
